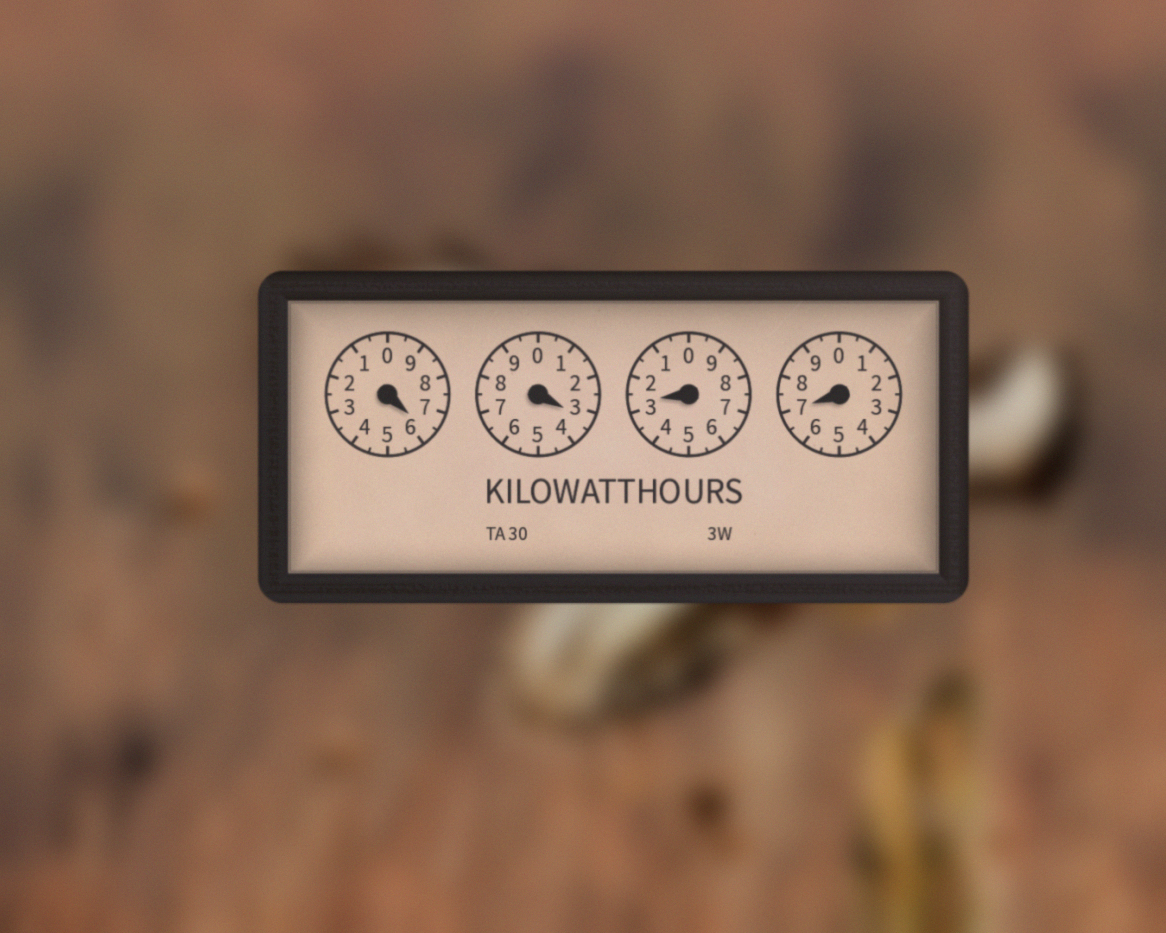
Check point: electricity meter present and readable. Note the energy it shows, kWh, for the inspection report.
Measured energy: 6327 kWh
